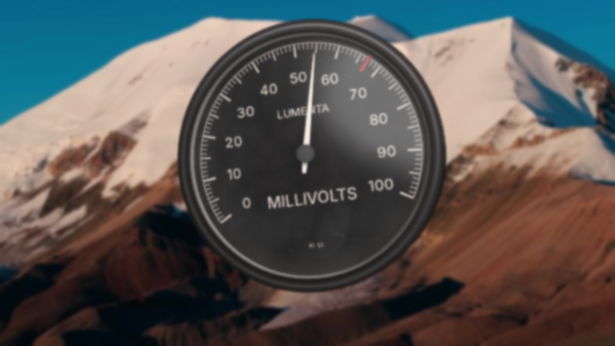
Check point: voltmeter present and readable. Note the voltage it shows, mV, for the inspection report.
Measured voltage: 55 mV
